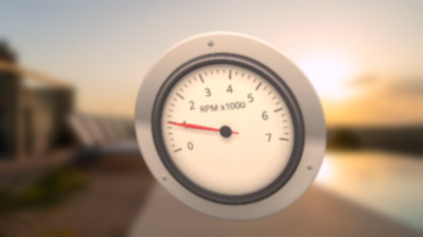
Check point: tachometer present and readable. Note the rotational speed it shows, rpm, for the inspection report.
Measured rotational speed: 1000 rpm
